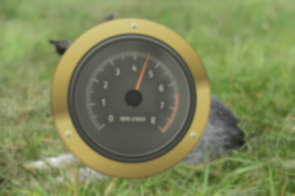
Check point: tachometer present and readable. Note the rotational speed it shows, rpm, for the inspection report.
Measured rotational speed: 4500 rpm
